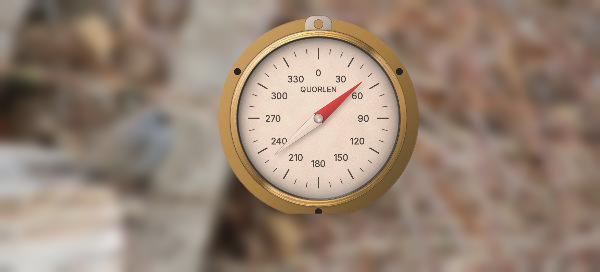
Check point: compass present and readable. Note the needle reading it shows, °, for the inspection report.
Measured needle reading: 50 °
